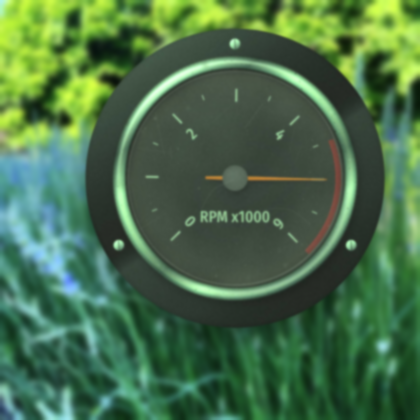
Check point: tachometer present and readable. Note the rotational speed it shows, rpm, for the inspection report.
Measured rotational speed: 5000 rpm
